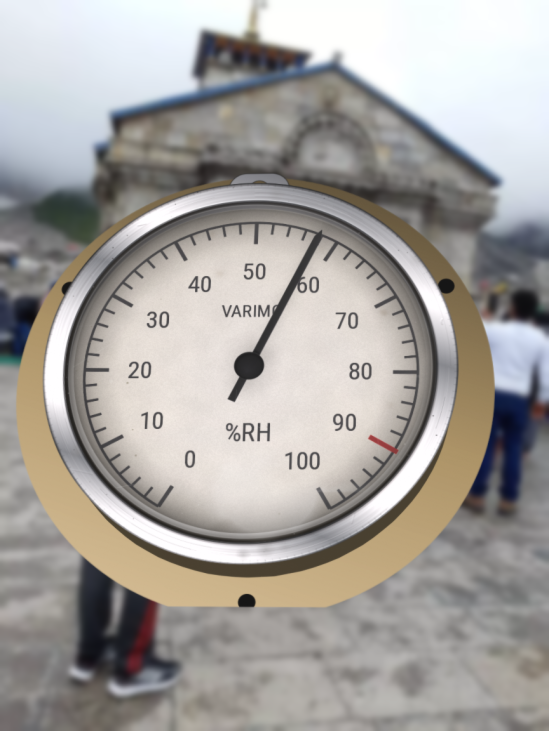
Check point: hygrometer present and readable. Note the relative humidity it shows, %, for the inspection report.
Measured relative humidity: 58 %
